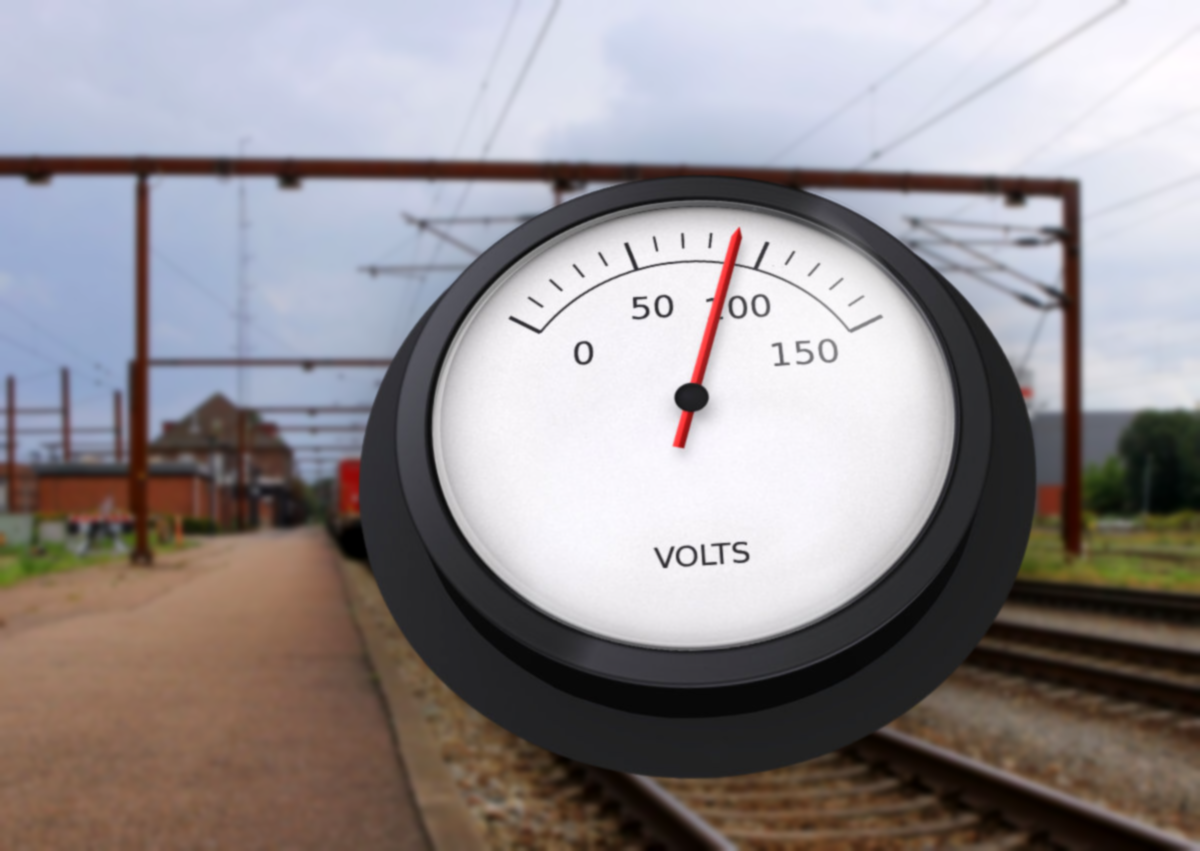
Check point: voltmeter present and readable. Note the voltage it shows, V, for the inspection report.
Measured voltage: 90 V
